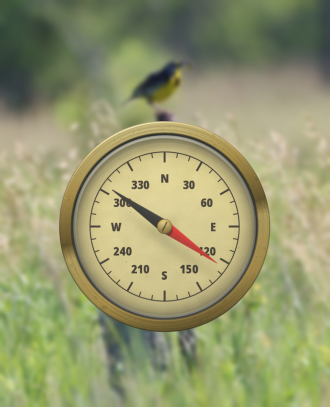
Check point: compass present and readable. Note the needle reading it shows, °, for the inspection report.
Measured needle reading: 125 °
